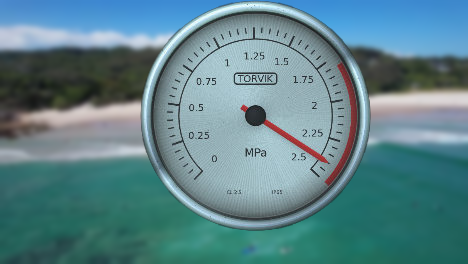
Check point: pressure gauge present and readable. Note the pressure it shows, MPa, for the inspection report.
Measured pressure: 2.4 MPa
